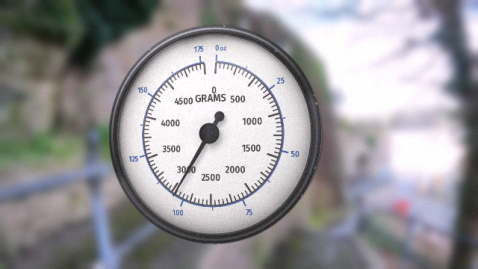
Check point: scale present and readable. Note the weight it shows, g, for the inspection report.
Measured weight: 2950 g
